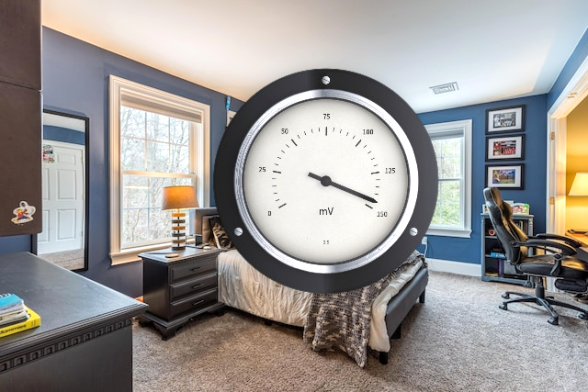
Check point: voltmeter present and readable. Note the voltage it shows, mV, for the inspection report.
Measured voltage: 145 mV
